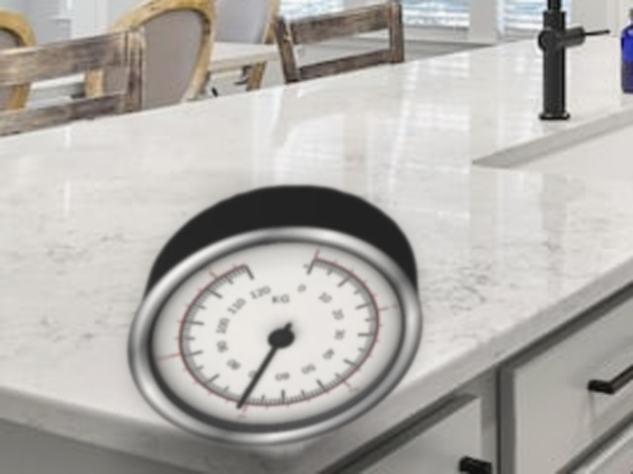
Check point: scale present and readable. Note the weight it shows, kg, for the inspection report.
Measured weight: 70 kg
